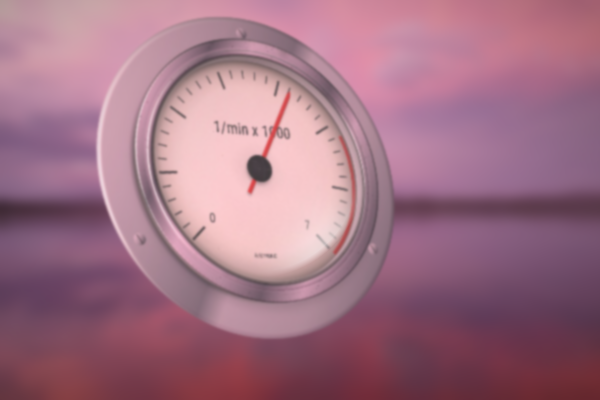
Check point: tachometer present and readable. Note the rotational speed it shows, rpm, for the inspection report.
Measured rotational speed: 4200 rpm
